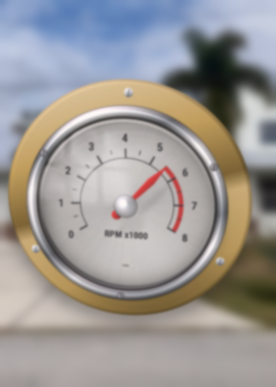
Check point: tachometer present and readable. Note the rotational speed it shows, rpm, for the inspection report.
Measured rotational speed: 5500 rpm
